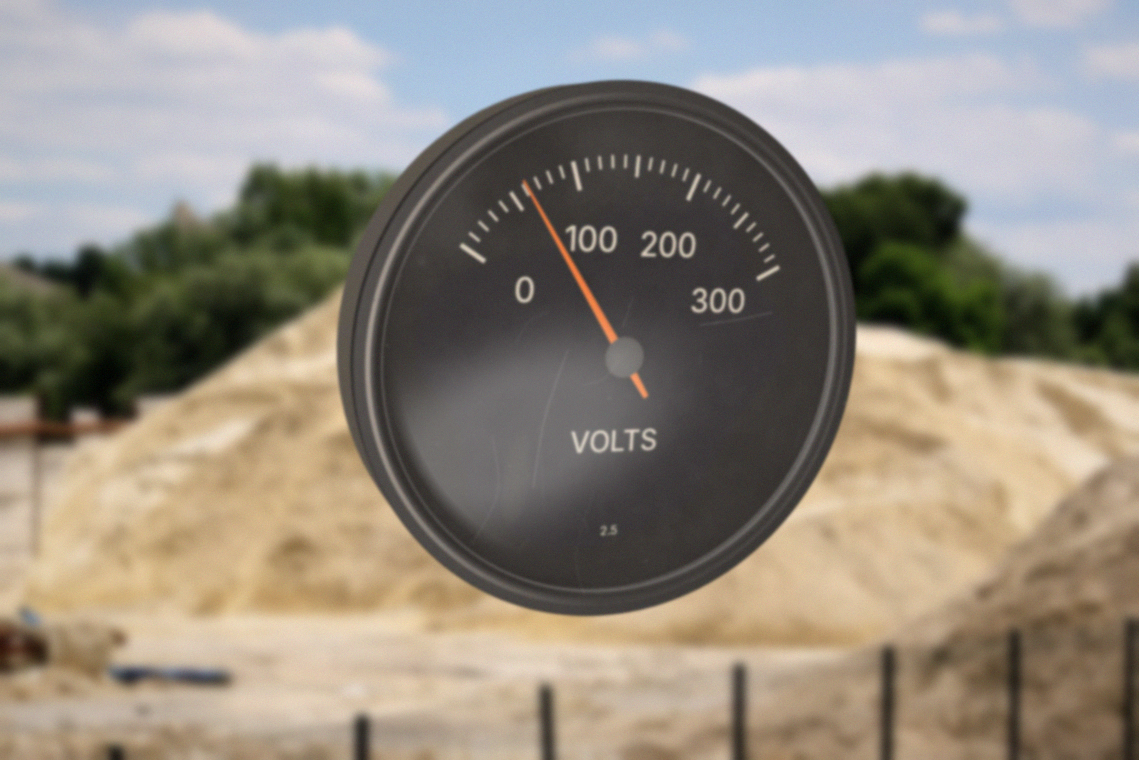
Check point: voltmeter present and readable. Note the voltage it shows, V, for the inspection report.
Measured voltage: 60 V
